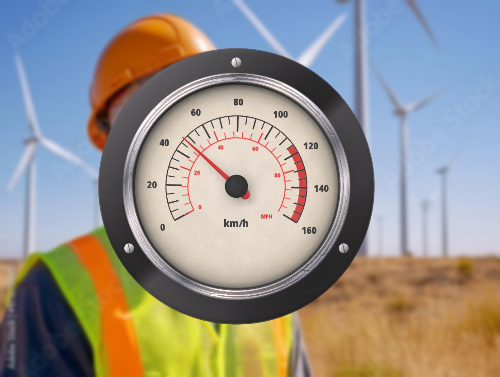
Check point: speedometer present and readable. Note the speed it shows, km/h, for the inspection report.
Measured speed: 47.5 km/h
